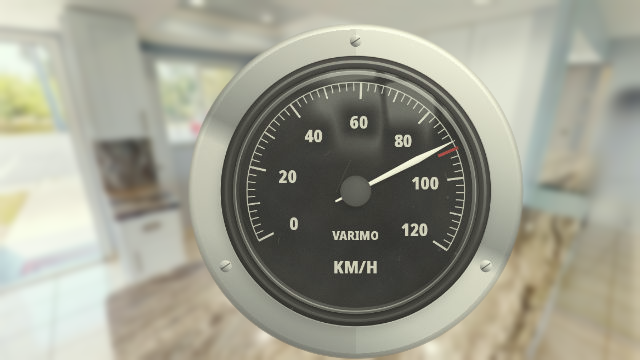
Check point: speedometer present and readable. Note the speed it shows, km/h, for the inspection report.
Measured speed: 90 km/h
